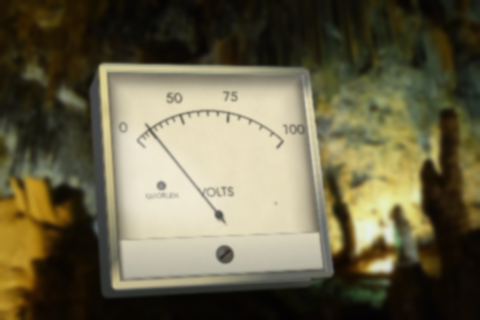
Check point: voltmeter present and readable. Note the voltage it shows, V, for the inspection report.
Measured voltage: 25 V
